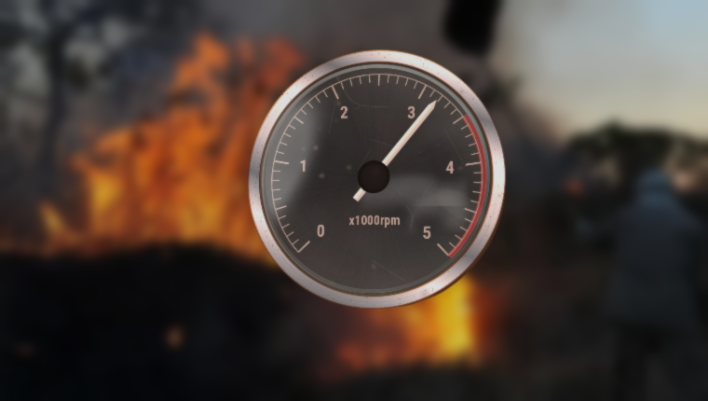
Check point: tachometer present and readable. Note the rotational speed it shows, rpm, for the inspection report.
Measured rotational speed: 3200 rpm
